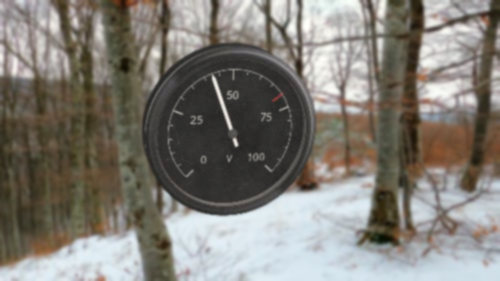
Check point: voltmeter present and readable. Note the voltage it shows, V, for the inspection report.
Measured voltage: 42.5 V
